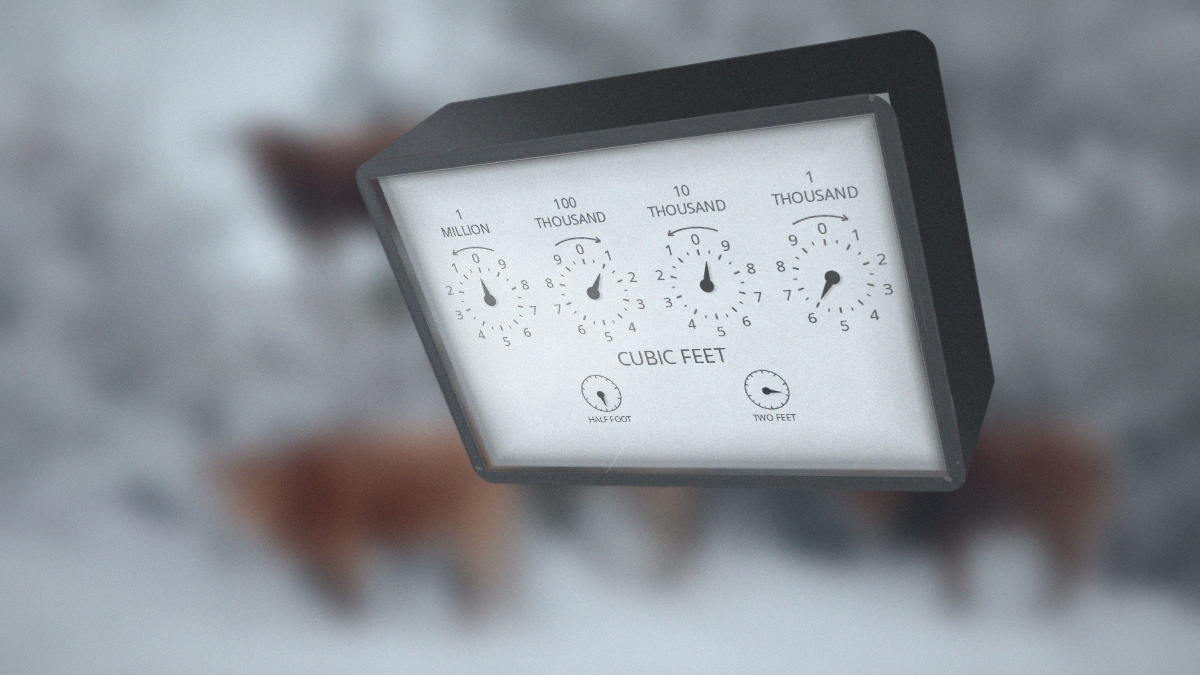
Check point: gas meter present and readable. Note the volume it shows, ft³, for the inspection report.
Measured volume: 9600 ft³
